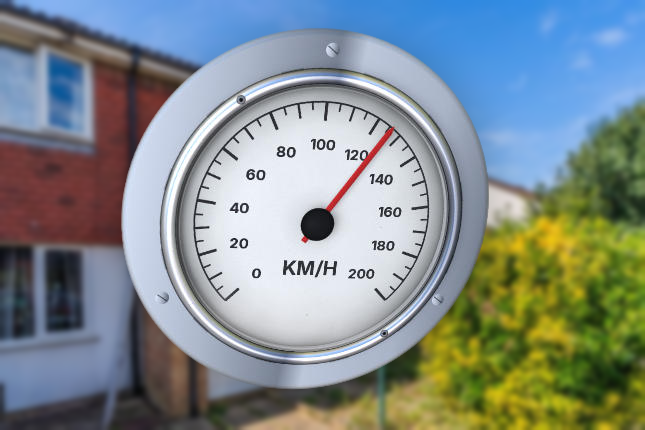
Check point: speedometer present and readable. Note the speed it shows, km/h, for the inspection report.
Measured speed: 125 km/h
